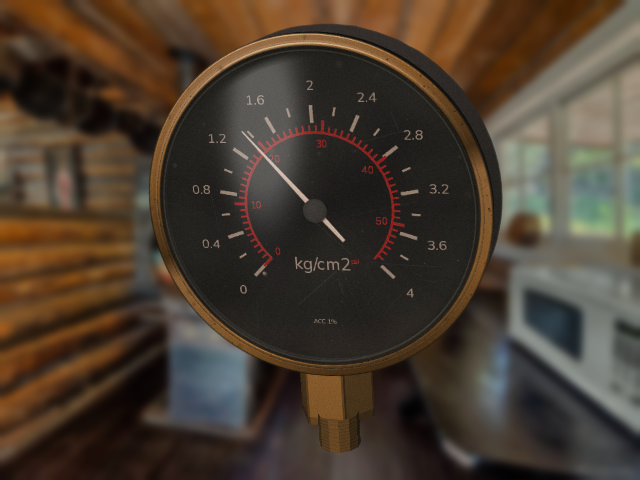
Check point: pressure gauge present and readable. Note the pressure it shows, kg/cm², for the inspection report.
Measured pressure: 1.4 kg/cm²
